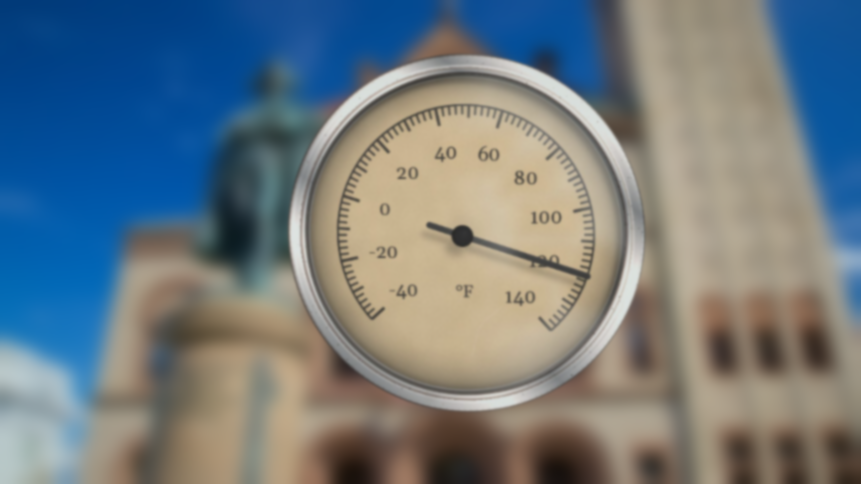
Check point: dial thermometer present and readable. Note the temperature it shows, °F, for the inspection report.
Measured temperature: 120 °F
